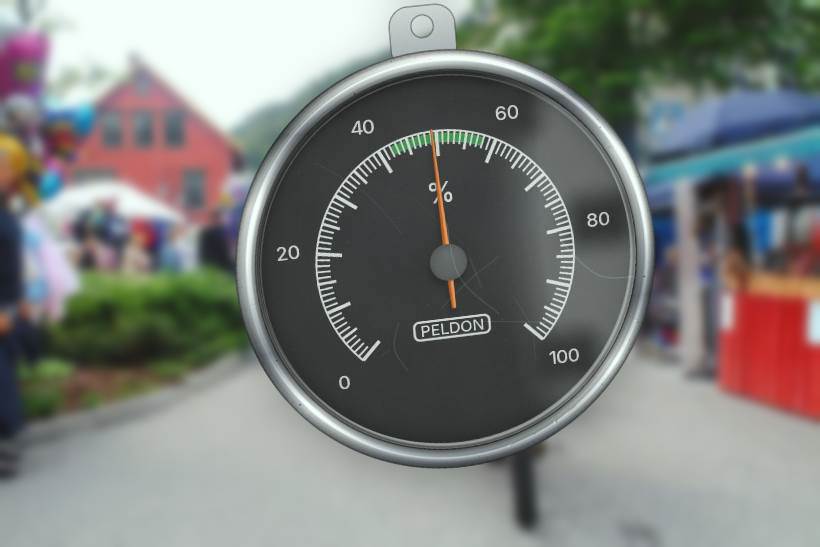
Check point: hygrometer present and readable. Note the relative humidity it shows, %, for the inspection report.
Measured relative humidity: 49 %
